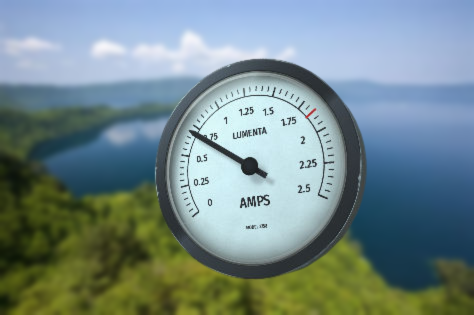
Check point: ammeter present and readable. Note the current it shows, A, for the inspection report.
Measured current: 0.7 A
